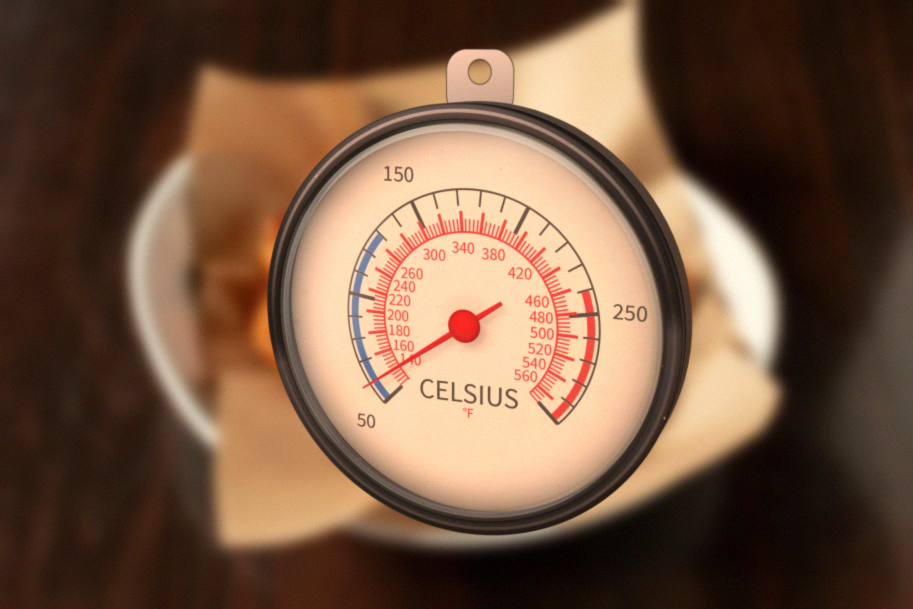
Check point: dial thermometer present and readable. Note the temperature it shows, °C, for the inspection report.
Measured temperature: 60 °C
